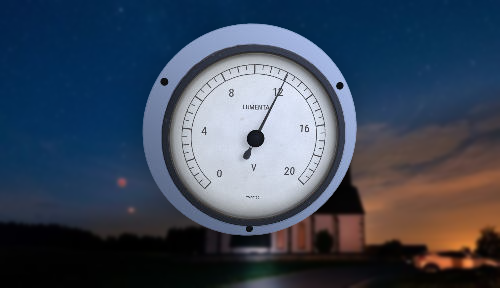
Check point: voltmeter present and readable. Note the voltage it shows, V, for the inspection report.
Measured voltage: 12 V
